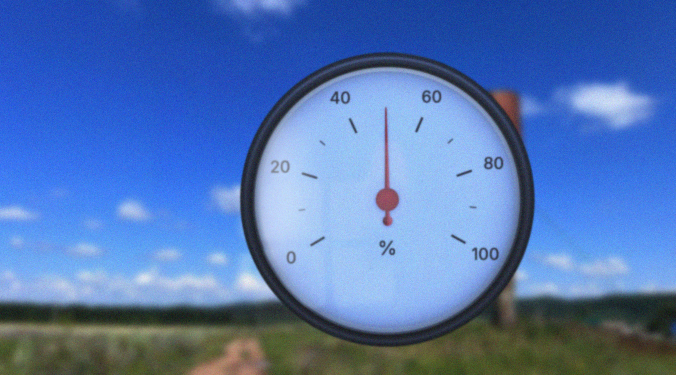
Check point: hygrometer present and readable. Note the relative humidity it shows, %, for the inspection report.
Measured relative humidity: 50 %
